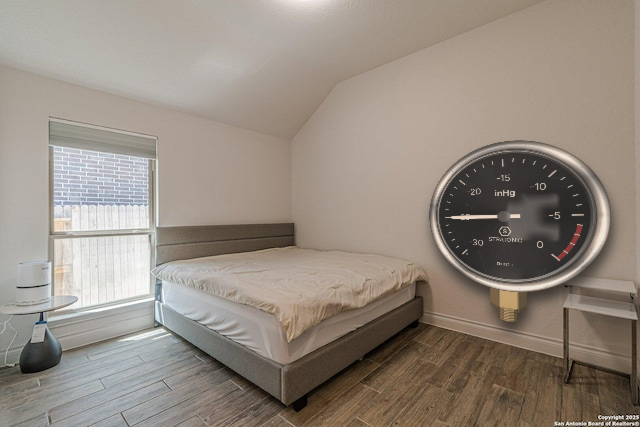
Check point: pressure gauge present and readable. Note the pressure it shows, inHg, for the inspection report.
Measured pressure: -25 inHg
